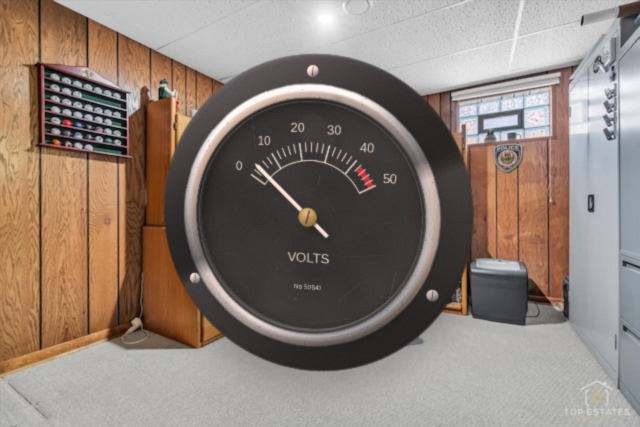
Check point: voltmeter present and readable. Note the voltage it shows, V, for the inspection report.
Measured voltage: 4 V
